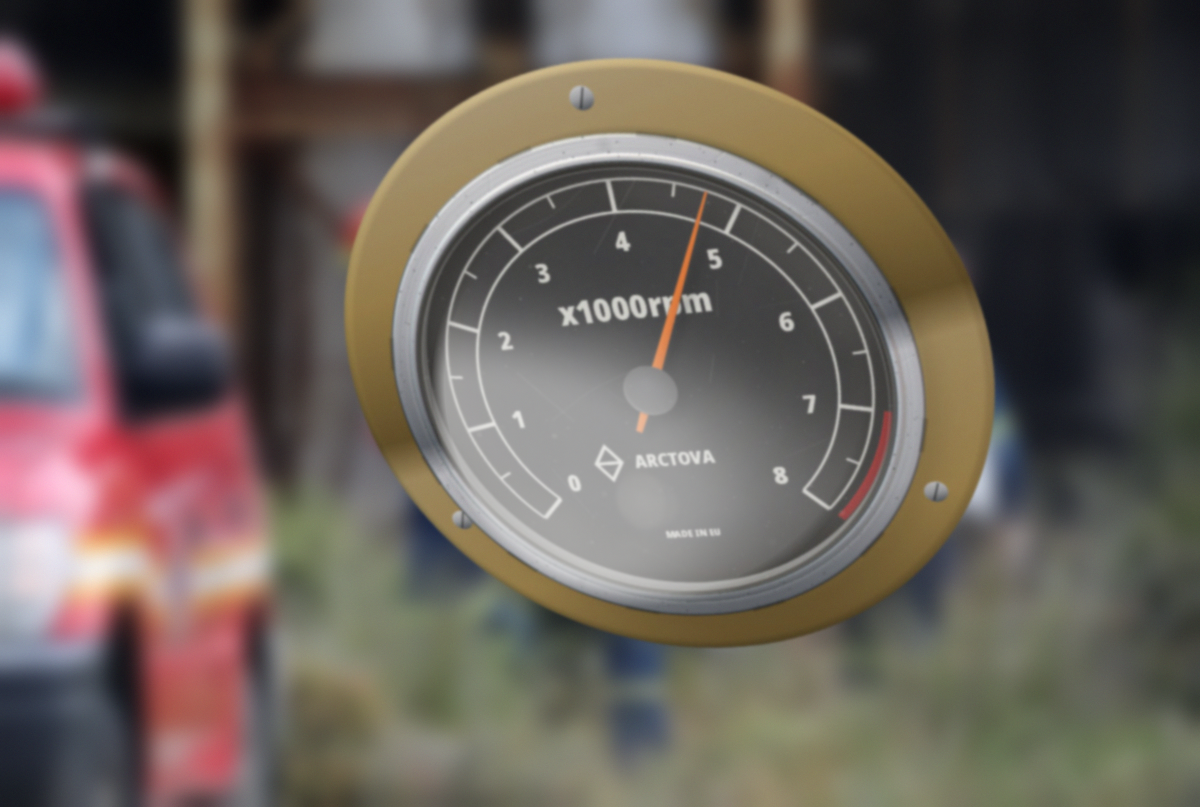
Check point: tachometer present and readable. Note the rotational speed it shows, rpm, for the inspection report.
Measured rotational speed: 4750 rpm
